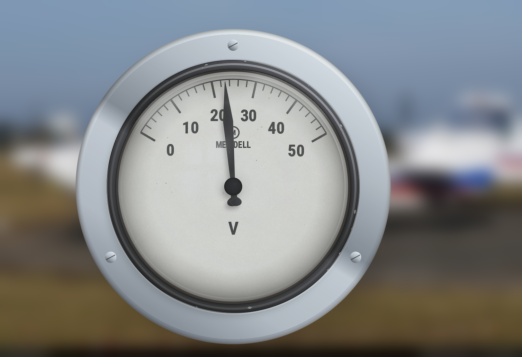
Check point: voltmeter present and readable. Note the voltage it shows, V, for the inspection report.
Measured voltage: 23 V
